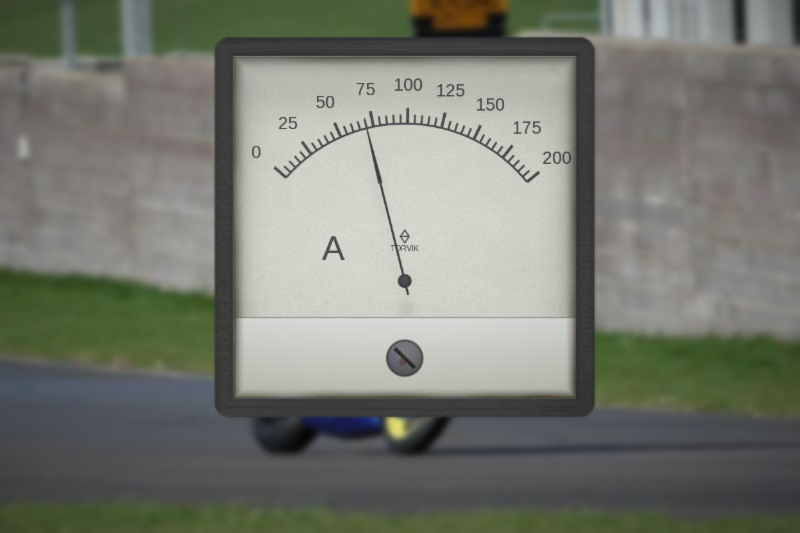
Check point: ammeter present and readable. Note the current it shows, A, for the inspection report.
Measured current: 70 A
